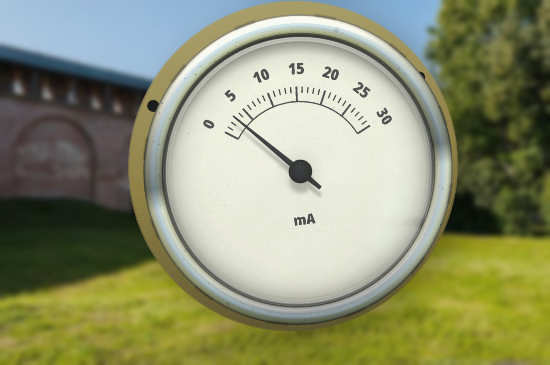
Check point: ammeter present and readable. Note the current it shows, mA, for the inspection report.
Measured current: 3 mA
